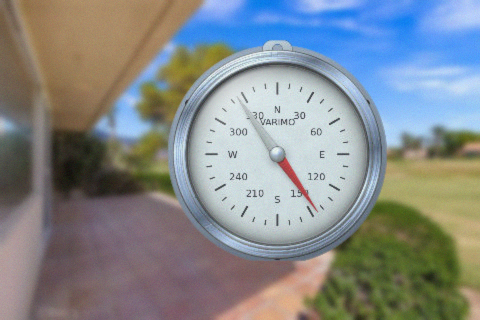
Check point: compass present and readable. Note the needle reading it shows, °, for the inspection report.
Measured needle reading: 145 °
